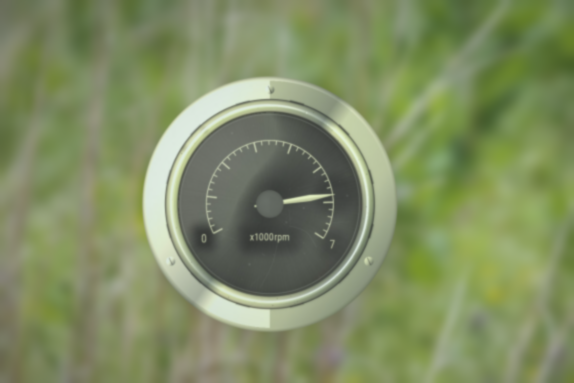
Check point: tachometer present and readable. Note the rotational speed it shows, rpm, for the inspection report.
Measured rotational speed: 5800 rpm
